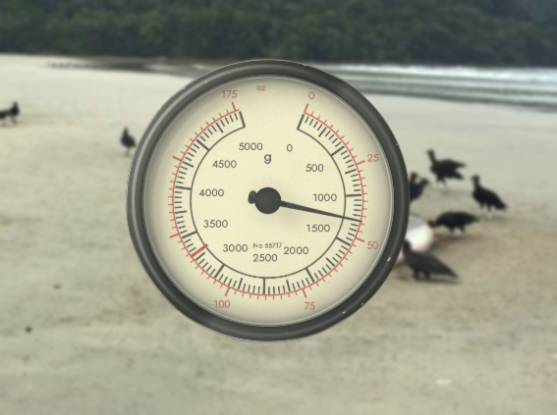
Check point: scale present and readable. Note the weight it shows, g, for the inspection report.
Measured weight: 1250 g
